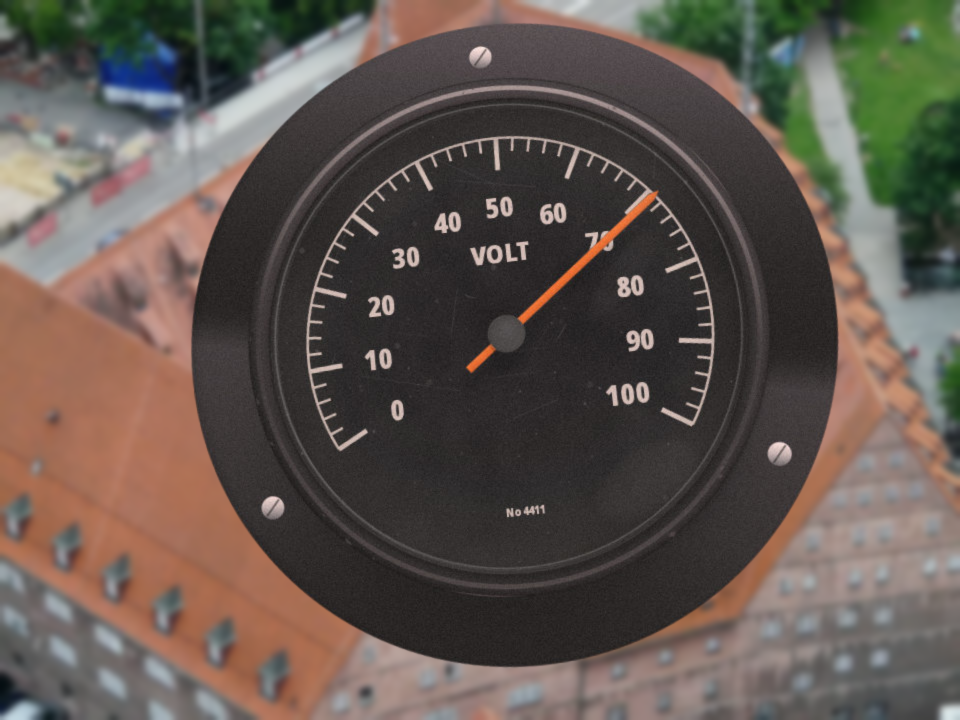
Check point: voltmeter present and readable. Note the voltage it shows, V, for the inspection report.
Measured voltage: 71 V
